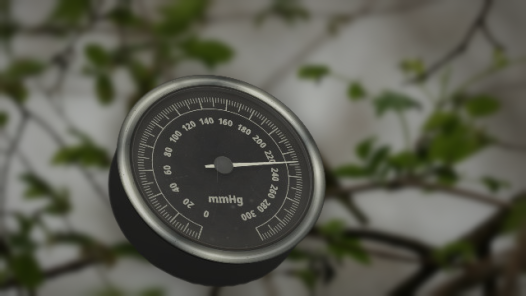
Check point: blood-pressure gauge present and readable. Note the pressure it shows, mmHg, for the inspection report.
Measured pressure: 230 mmHg
